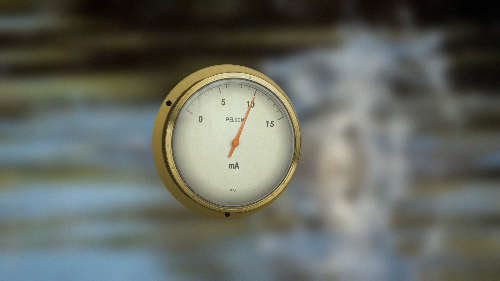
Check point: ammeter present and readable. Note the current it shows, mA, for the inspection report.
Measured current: 10 mA
